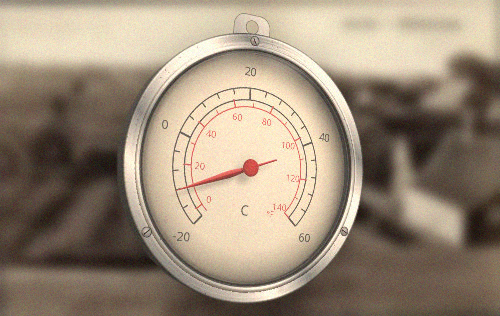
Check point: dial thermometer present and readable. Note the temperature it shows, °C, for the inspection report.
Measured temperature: -12 °C
